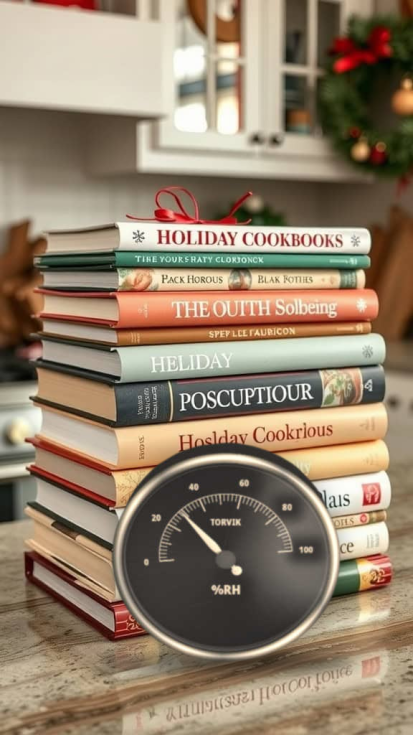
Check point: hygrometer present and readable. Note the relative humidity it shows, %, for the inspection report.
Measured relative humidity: 30 %
